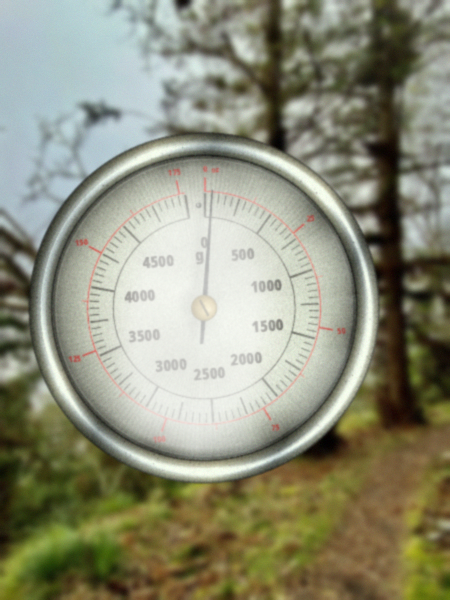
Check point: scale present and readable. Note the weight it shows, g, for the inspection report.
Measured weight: 50 g
